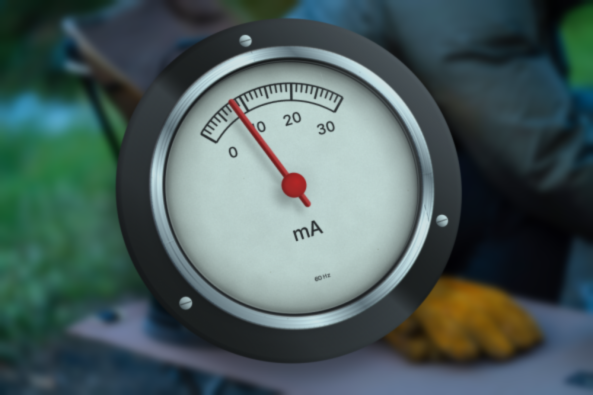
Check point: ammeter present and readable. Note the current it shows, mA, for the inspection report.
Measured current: 8 mA
